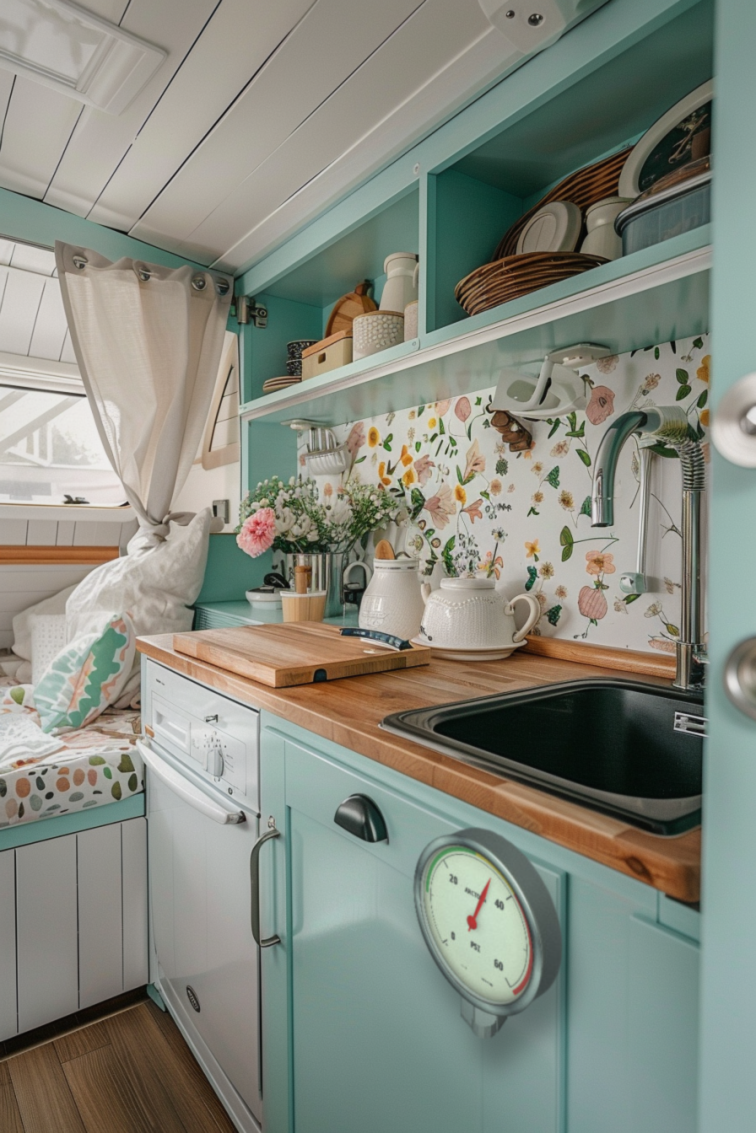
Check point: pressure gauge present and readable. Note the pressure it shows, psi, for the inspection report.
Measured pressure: 35 psi
